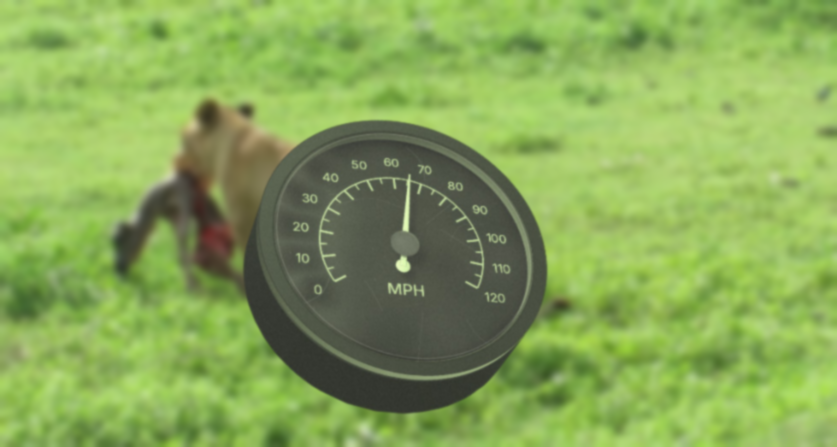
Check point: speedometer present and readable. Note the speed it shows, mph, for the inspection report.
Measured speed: 65 mph
